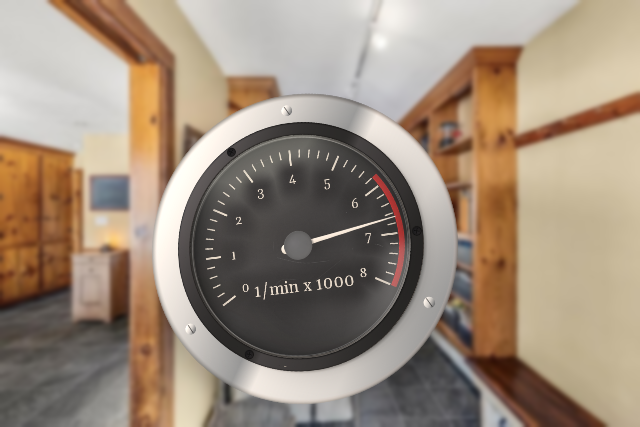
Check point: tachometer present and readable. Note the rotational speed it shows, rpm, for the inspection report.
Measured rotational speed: 6700 rpm
